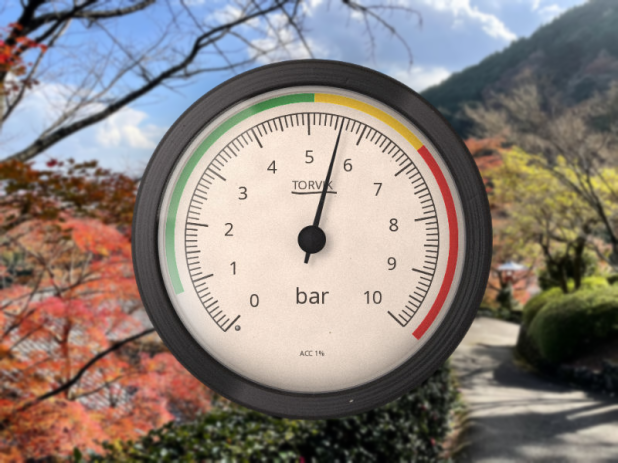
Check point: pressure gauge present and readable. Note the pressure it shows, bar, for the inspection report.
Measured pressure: 5.6 bar
